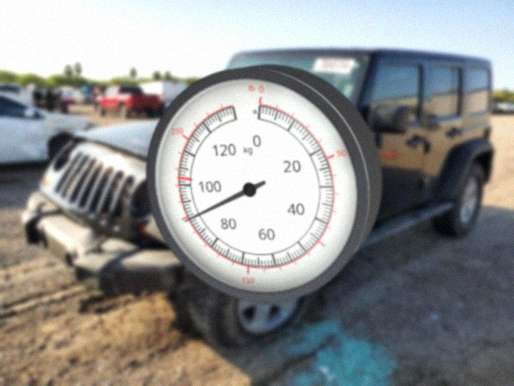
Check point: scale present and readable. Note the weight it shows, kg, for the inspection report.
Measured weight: 90 kg
